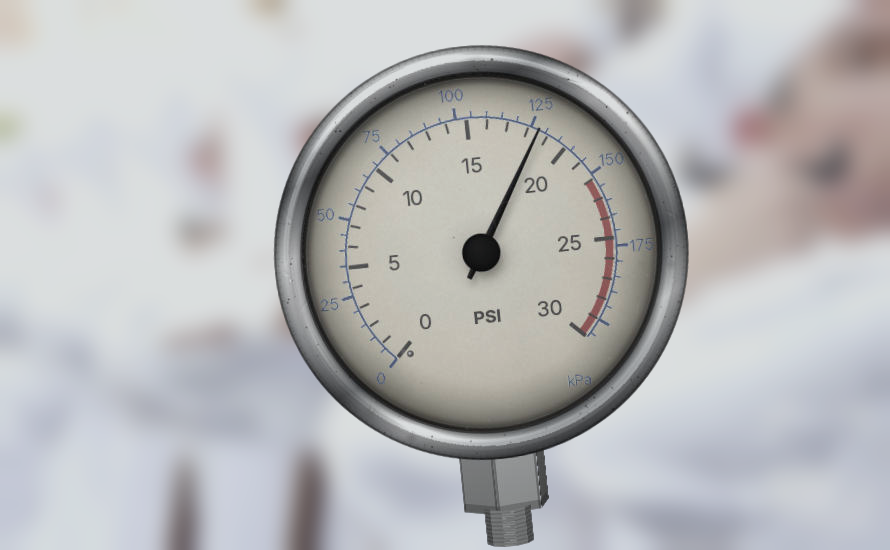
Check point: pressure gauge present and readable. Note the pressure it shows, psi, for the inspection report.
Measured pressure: 18.5 psi
